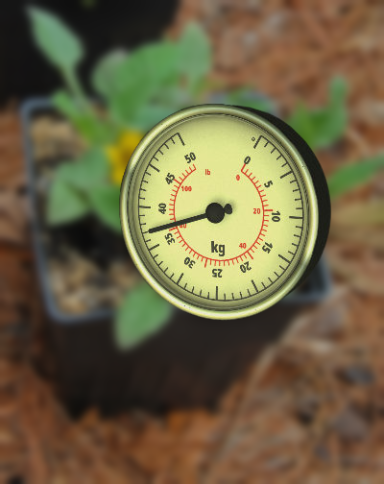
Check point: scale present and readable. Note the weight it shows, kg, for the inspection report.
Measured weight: 37 kg
